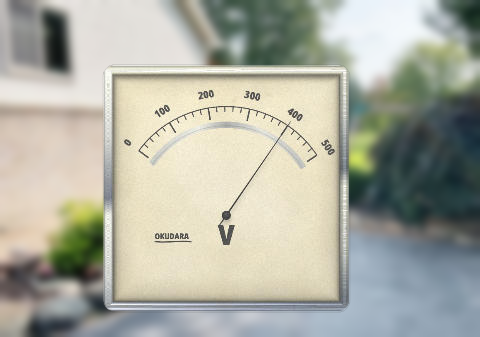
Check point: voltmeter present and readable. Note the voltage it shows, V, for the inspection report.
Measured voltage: 400 V
